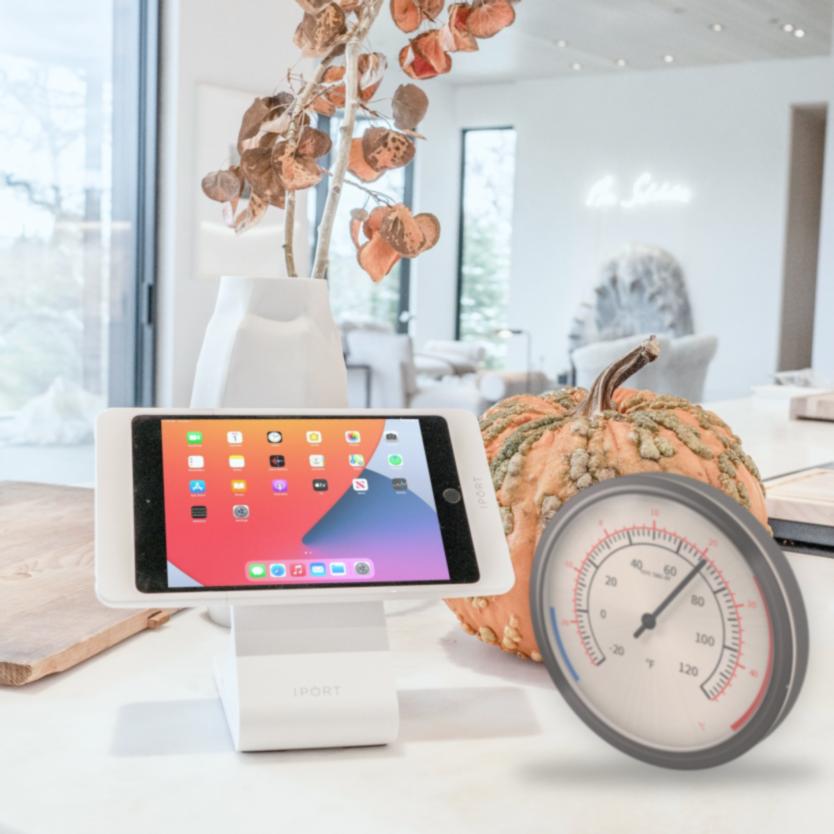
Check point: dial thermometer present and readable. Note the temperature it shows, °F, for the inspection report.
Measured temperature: 70 °F
